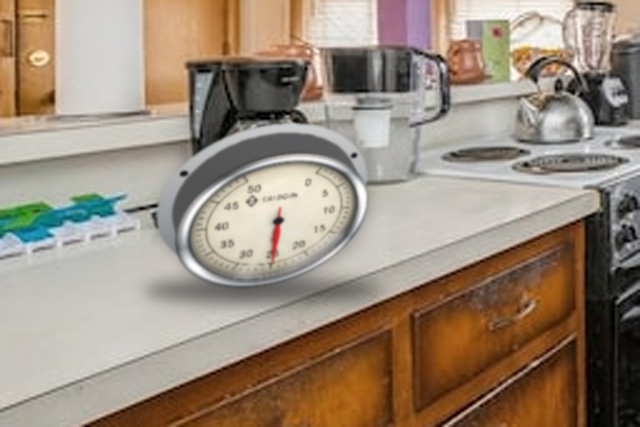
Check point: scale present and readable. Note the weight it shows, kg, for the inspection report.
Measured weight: 25 kg
